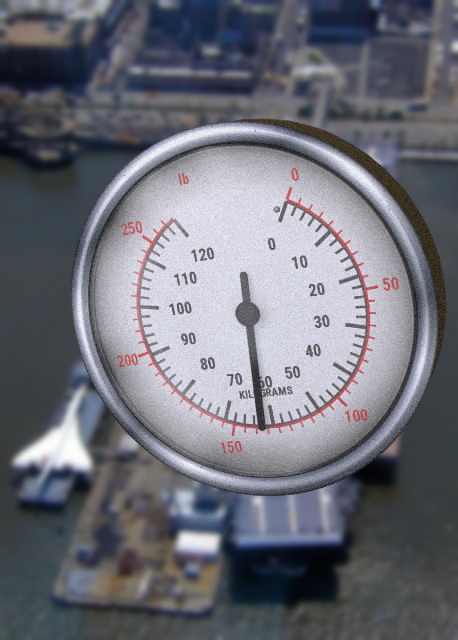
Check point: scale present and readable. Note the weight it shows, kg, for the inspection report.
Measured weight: 62 kg
